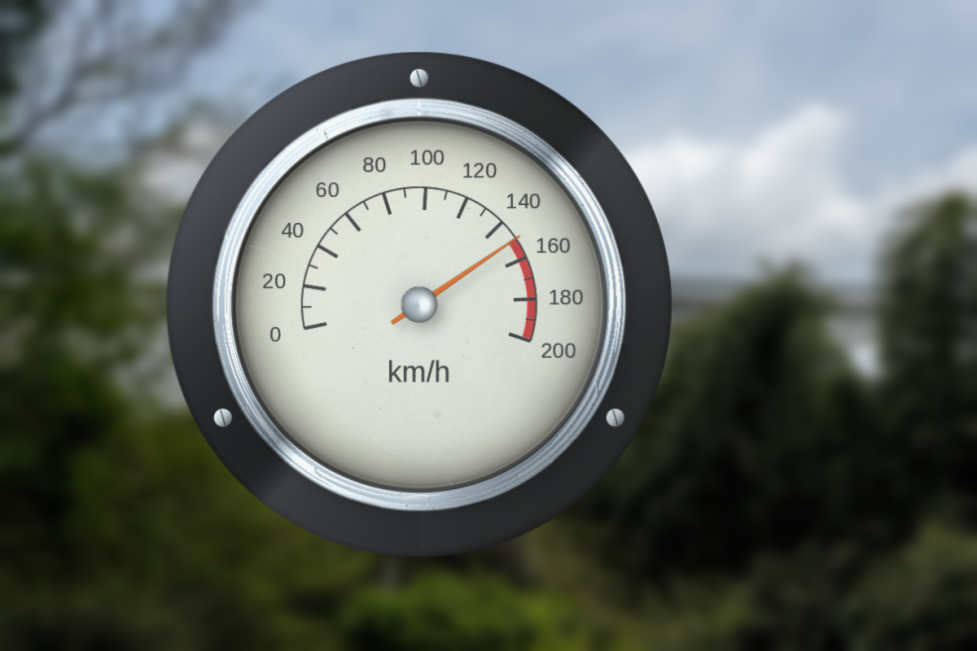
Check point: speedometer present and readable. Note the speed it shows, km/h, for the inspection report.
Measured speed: 150 km/h
